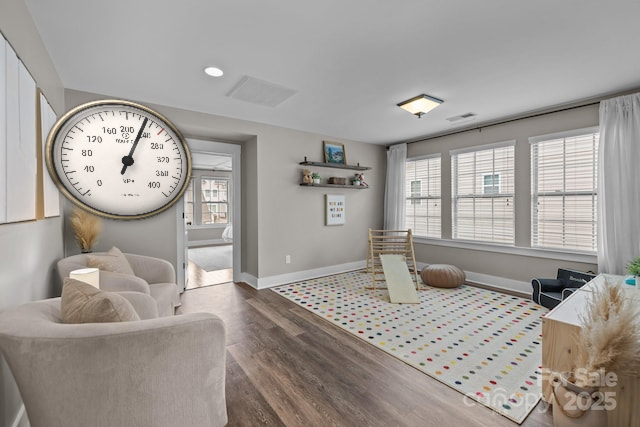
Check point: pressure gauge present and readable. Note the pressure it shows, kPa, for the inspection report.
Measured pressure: 230 kPa
